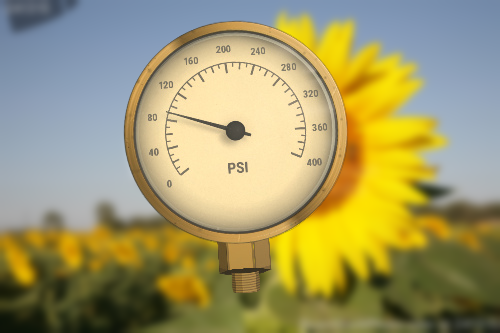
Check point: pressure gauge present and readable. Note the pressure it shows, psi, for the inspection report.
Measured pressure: 90 psi
